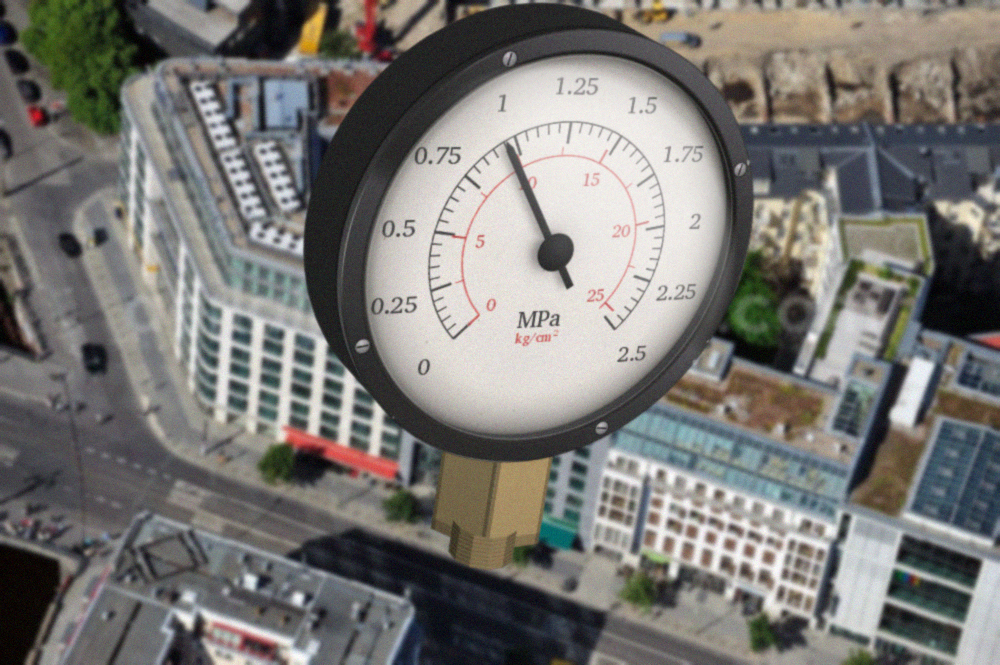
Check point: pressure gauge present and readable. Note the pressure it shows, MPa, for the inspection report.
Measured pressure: 0.95 MPa
